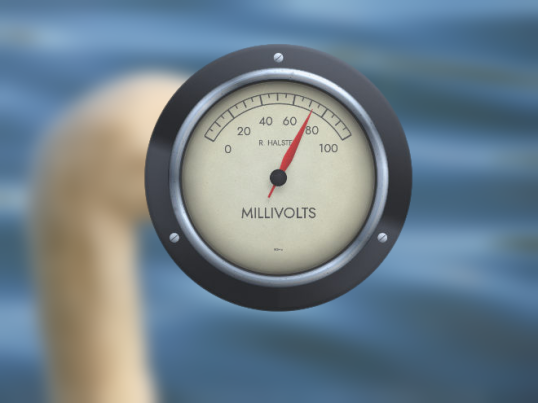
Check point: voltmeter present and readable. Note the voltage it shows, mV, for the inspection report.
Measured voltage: 72.5 mV
